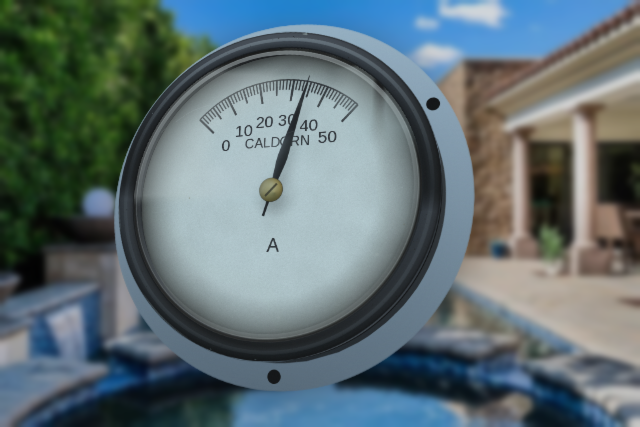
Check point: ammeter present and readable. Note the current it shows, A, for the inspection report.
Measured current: 35 A
